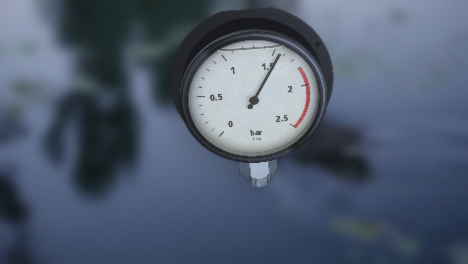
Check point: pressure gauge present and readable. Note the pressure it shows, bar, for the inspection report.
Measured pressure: 1.55 bar
